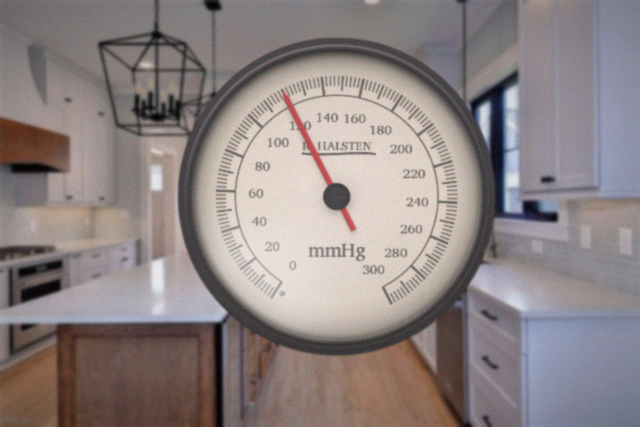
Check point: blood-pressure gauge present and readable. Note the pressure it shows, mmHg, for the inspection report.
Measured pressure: 120 mmHg
